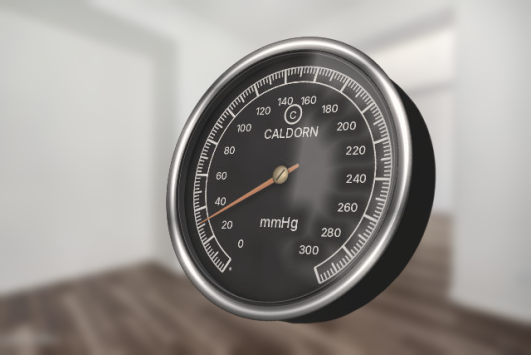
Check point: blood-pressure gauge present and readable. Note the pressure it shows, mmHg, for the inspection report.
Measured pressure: 30 mmHg
